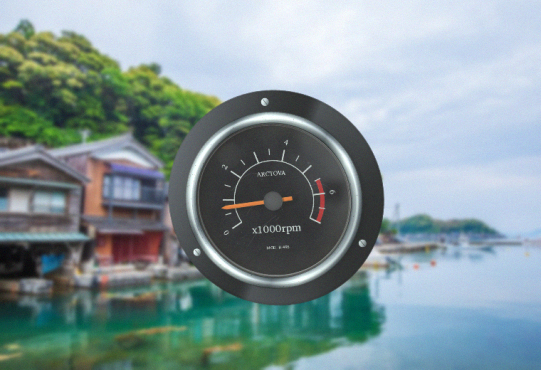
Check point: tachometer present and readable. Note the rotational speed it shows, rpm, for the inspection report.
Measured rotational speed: 750 rpm
